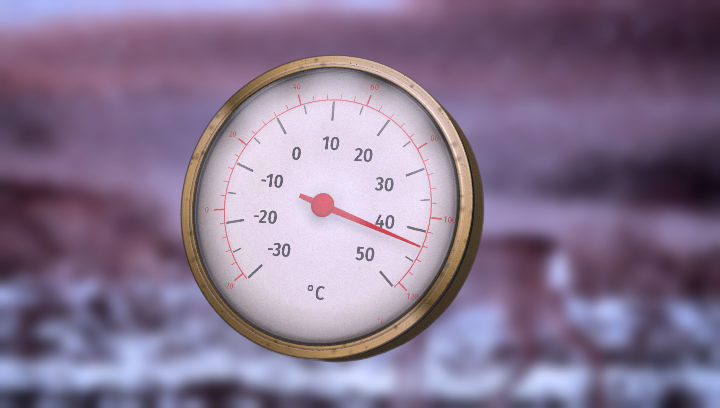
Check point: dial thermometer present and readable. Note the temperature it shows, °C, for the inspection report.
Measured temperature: 42.5 °C
